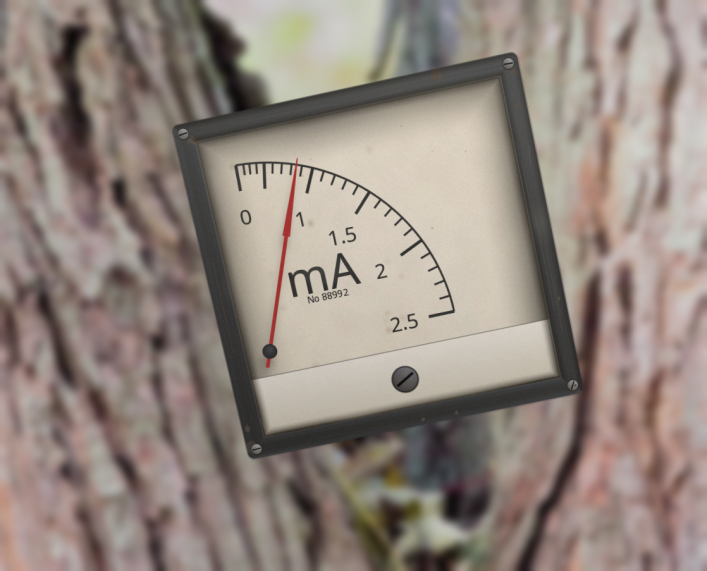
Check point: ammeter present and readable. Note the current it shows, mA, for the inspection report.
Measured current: 0.85 mA
